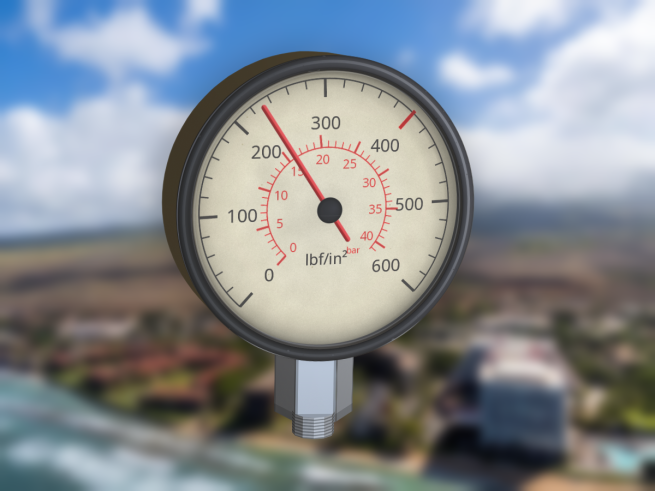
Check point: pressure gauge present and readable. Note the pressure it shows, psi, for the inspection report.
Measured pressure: 230 psi
